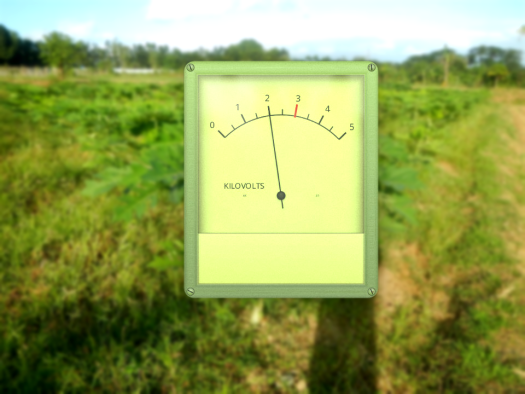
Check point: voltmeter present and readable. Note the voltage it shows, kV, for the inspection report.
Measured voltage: 2 kV
